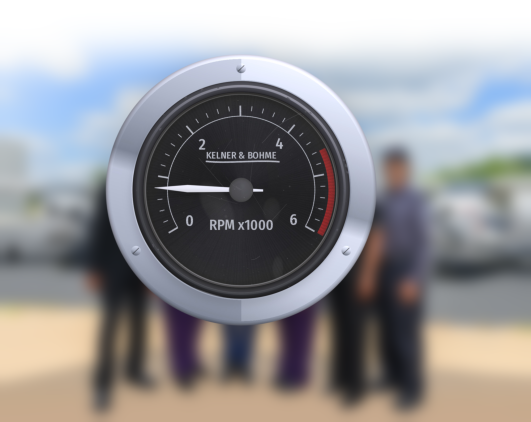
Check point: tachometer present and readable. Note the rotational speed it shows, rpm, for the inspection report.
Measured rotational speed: 800 rpm
